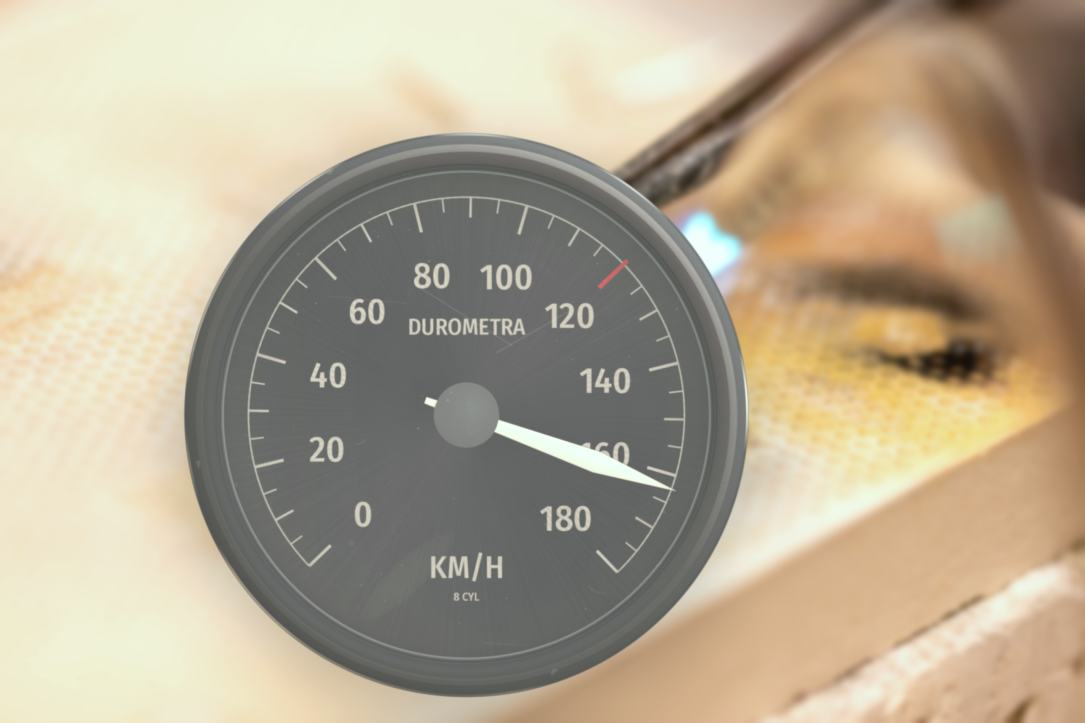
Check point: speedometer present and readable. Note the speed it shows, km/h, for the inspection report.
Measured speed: 162.5 km/h
